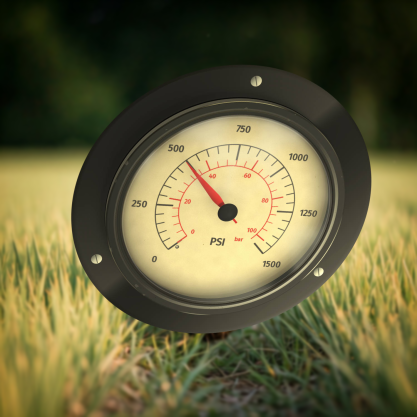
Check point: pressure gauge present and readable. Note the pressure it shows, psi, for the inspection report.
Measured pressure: 500 psi
